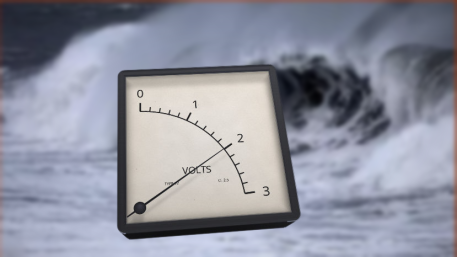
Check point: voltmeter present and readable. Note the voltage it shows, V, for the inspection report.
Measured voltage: 2 V
